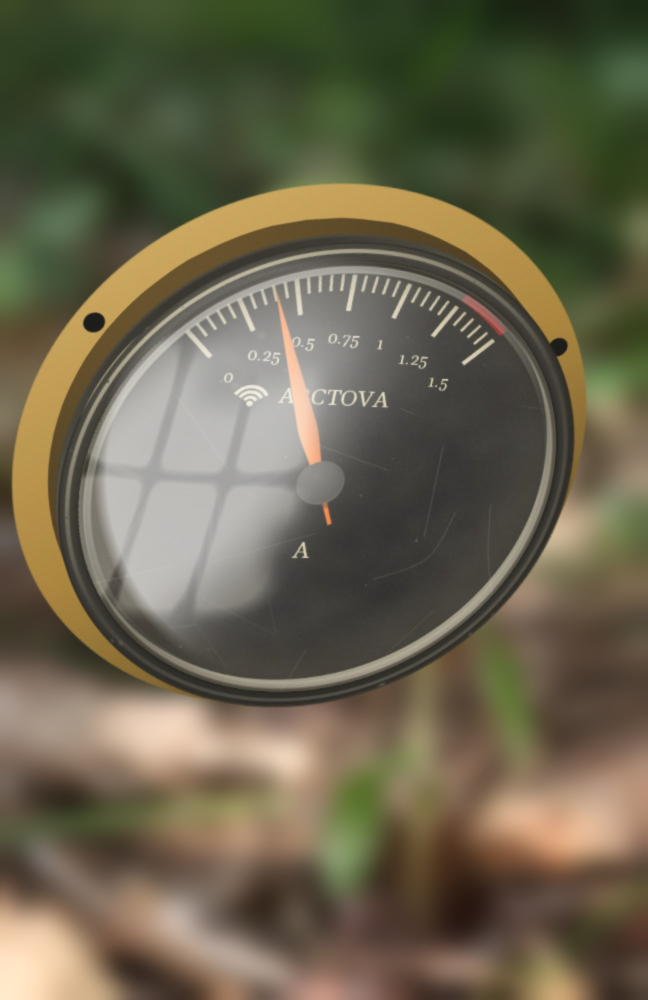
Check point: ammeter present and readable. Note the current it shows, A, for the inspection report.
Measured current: 0.4 A
